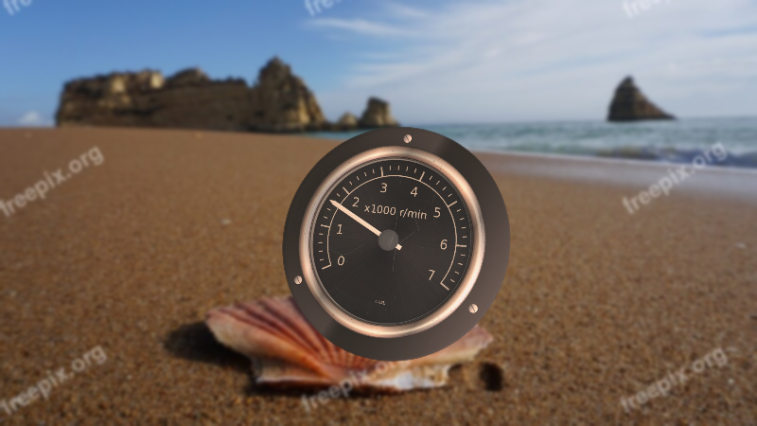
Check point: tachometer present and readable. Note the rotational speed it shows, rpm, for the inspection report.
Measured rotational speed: 1600 rpm
